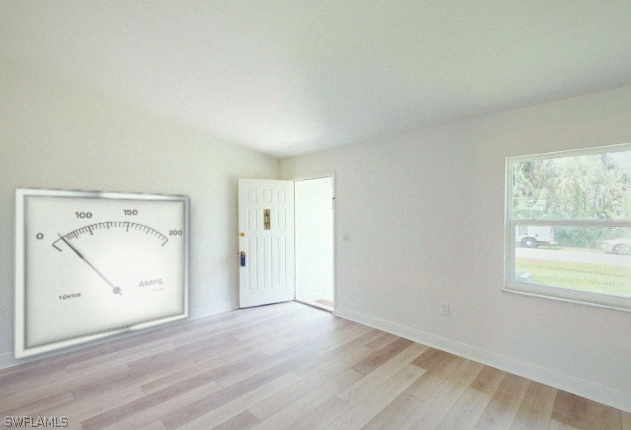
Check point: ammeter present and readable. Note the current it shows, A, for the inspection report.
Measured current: 50 A
